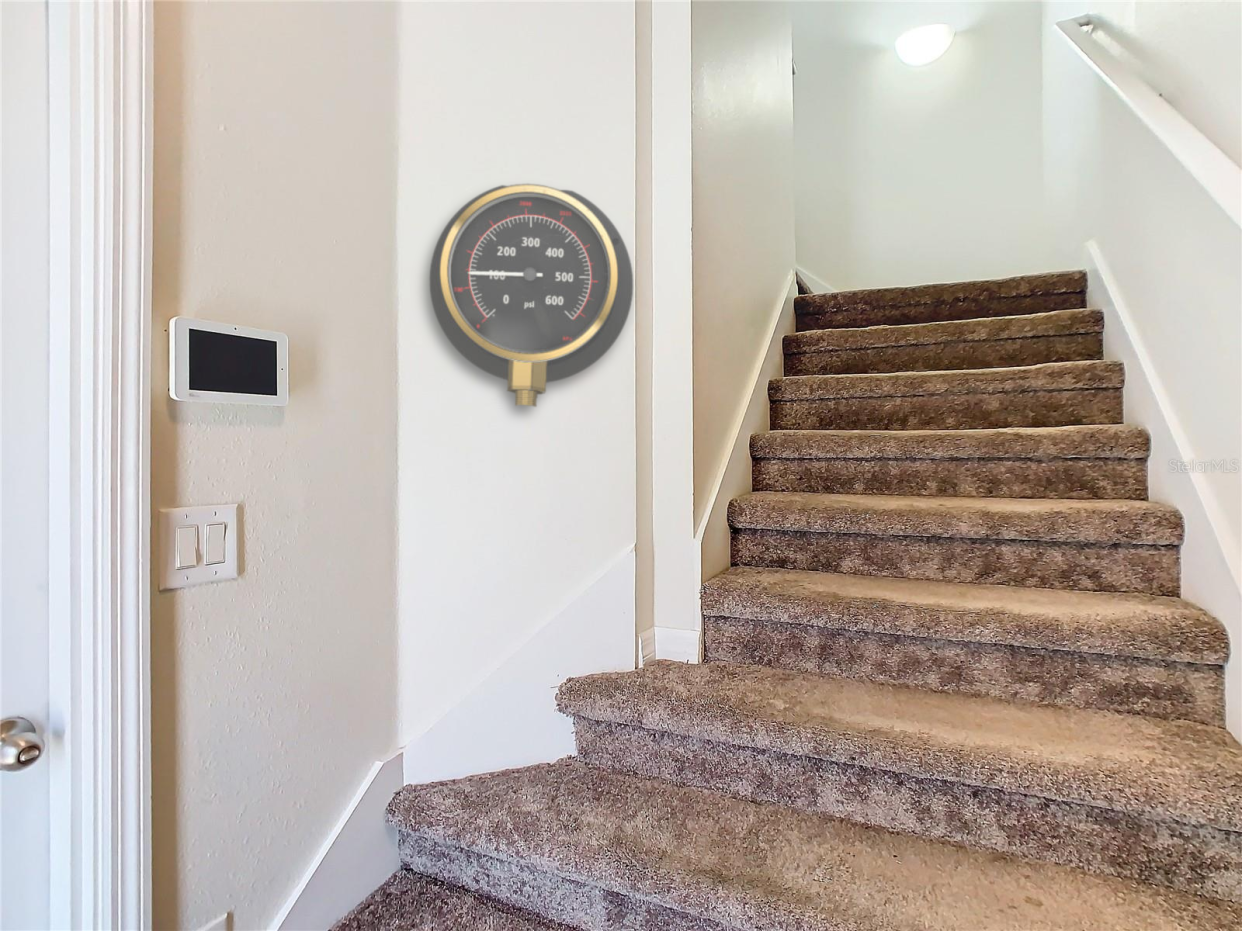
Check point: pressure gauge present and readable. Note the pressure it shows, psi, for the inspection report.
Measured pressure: 100 psi
